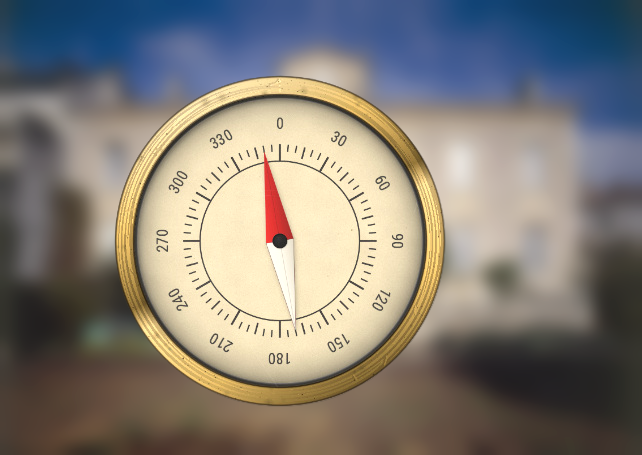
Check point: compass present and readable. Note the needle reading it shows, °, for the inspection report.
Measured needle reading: 350 °
